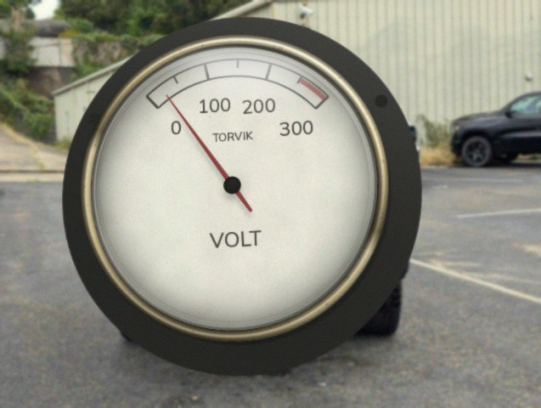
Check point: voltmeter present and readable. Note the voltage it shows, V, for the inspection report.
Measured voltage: 25 V
